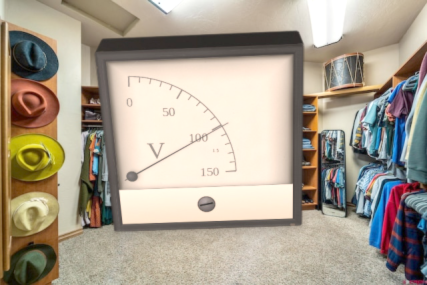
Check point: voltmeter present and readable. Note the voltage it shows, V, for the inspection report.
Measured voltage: 100 V
